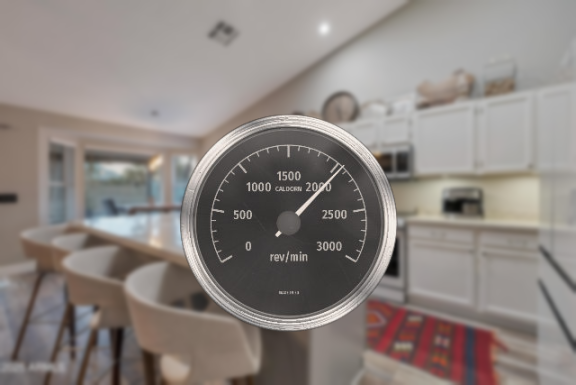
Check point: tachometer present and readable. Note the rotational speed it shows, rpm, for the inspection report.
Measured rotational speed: 2050 rpm
